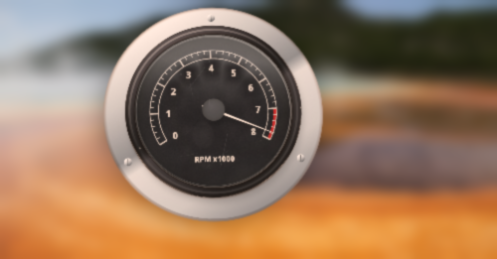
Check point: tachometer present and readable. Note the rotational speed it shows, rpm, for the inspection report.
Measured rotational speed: 7800 rpm
